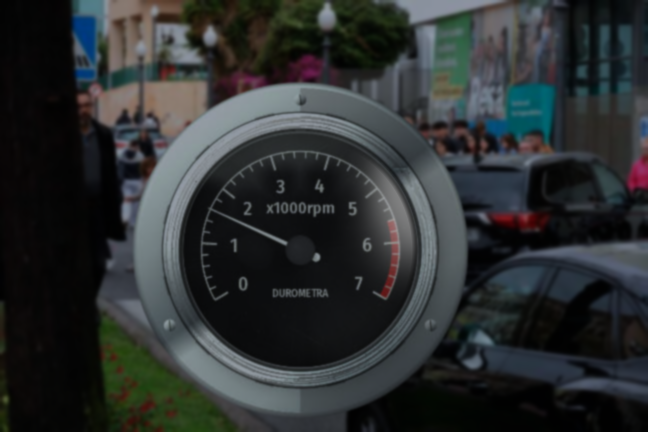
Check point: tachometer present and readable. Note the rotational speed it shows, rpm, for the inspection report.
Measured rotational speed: 1600 rpm
